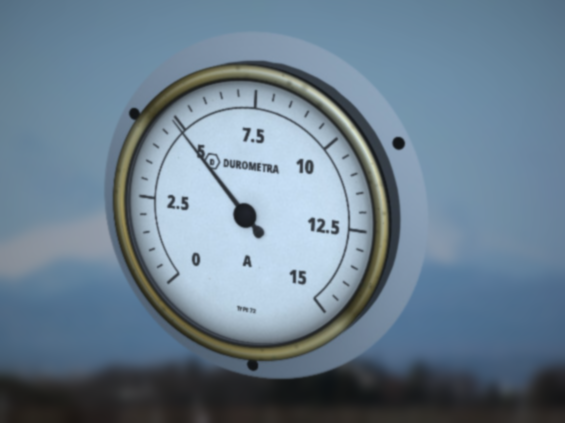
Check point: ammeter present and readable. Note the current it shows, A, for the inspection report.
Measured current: 5 A
